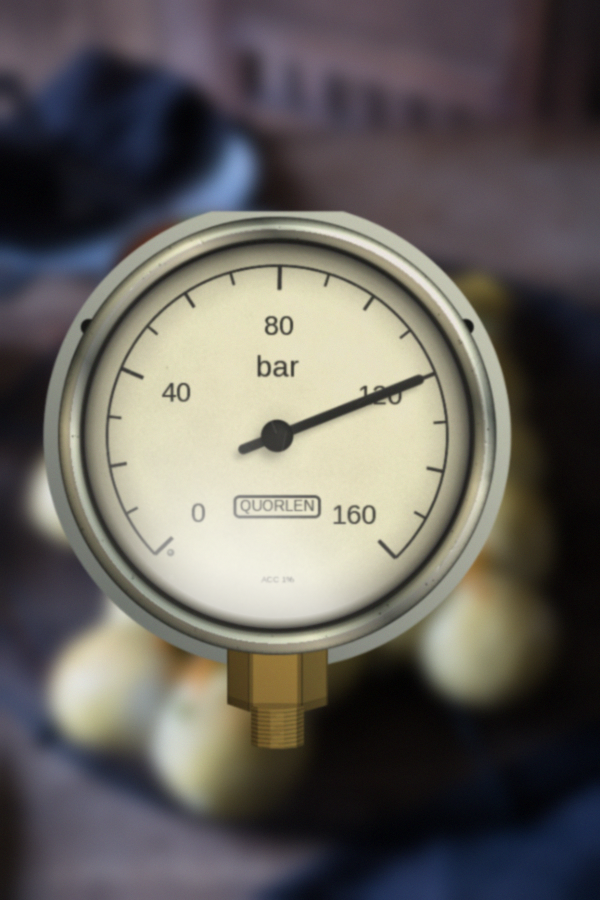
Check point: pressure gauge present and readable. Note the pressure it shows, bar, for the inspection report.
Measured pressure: 120 bar
